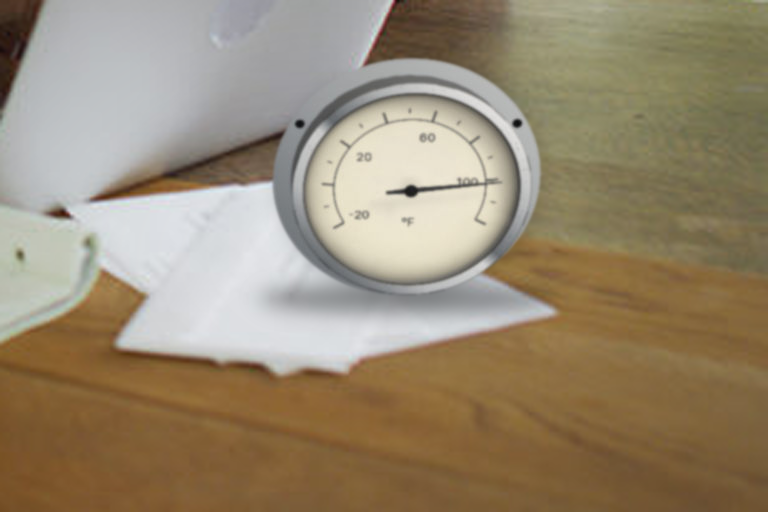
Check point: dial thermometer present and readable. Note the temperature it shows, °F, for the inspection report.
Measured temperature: 100 °F
